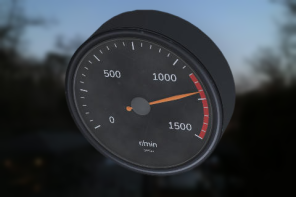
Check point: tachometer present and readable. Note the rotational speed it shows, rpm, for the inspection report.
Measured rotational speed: 1200 rpm
